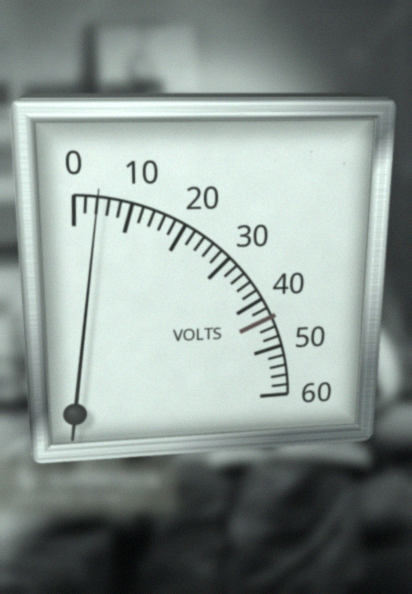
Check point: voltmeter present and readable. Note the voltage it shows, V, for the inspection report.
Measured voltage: 4 V
